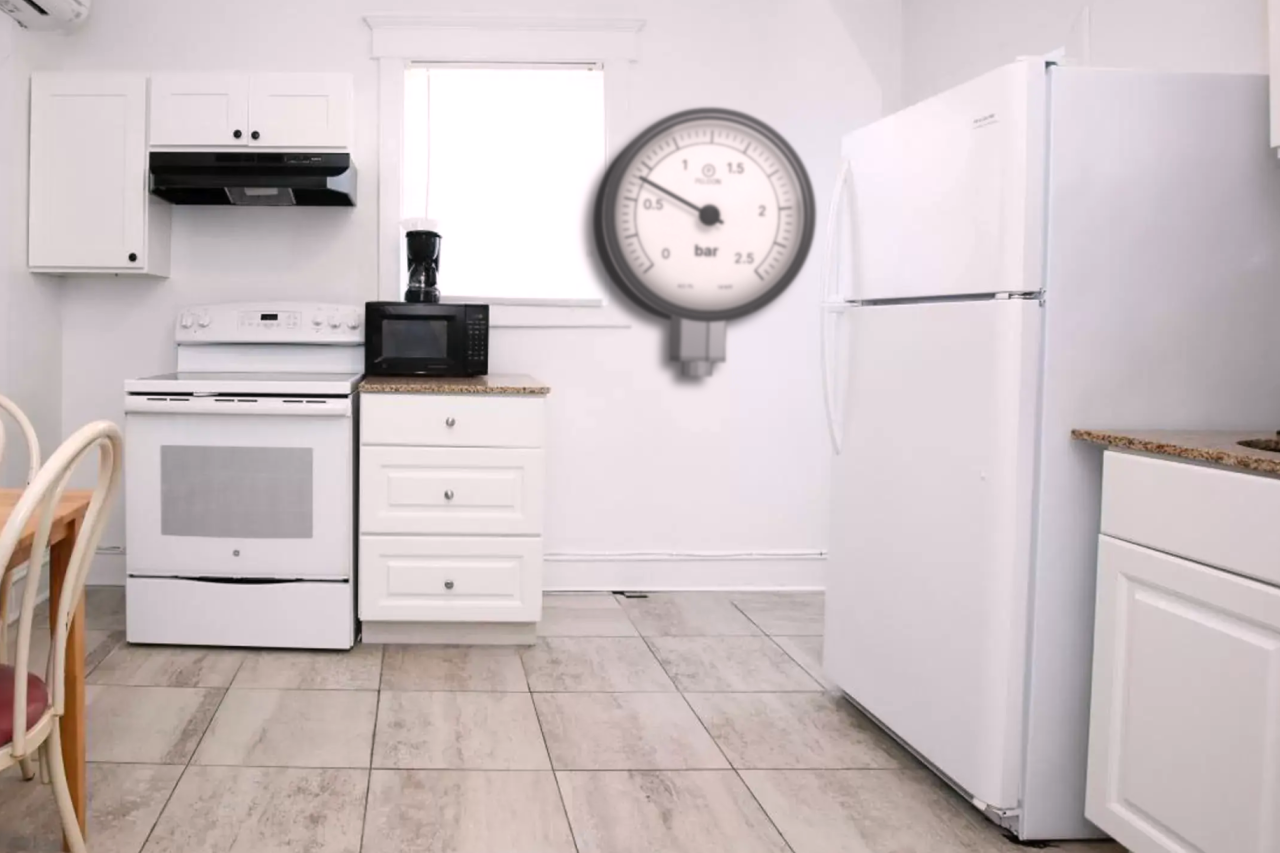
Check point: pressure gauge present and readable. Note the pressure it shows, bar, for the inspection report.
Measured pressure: 0.65 bar
